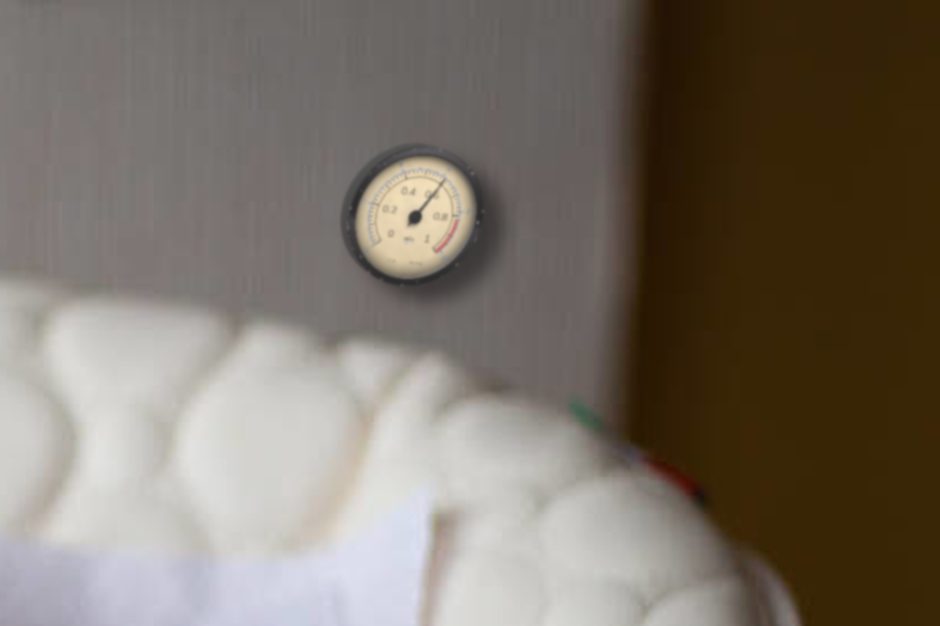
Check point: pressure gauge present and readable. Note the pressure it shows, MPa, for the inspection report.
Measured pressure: 0.6 MPa
